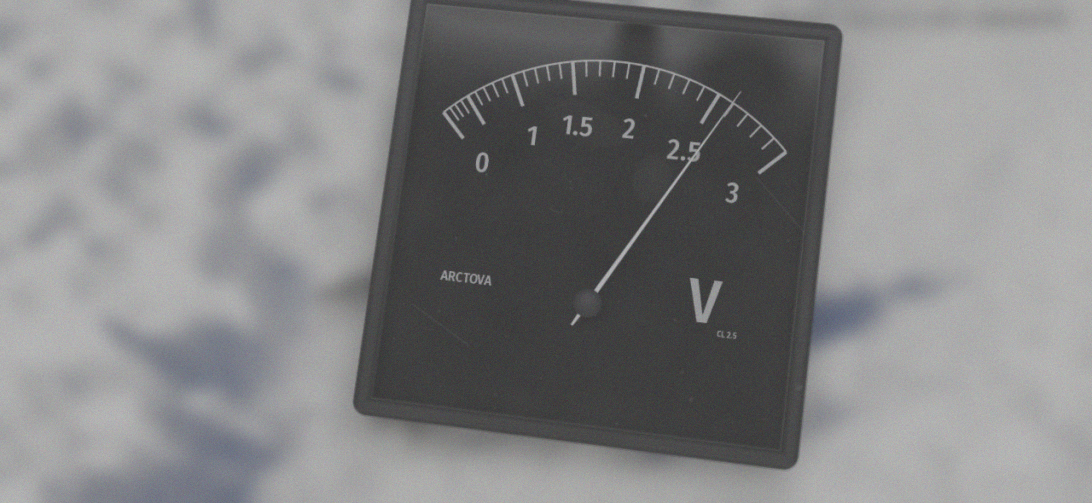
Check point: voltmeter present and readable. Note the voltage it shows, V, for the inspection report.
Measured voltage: 2.6 V
